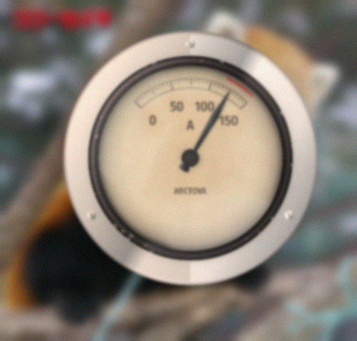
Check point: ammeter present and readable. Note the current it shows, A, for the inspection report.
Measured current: 125 A
